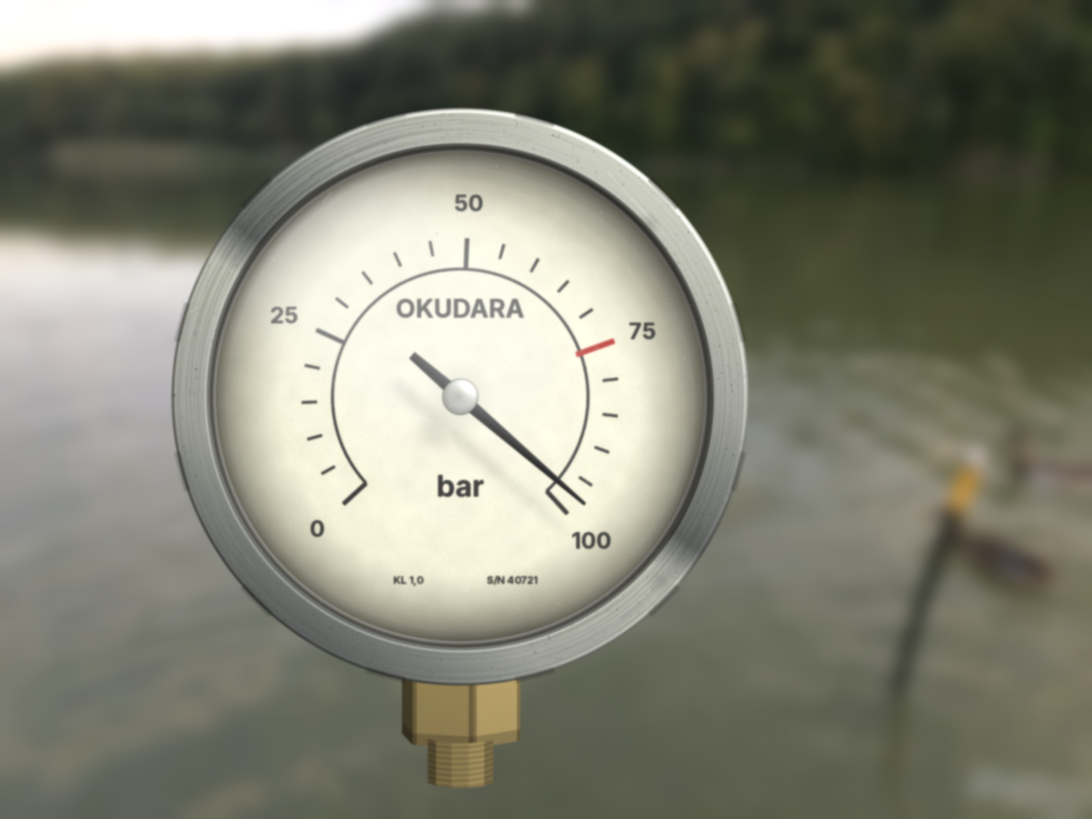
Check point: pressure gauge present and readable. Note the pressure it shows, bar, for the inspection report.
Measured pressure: 97.5 bar
